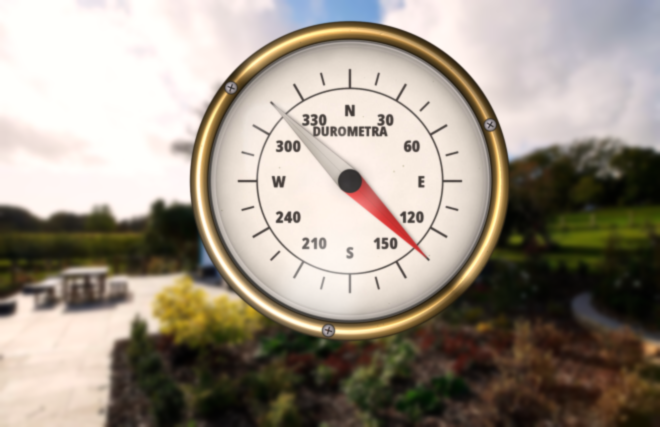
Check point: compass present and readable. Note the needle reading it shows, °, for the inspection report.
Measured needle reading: 135 °
